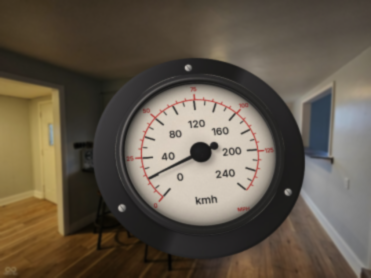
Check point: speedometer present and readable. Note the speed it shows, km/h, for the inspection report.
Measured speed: 20 km/h
